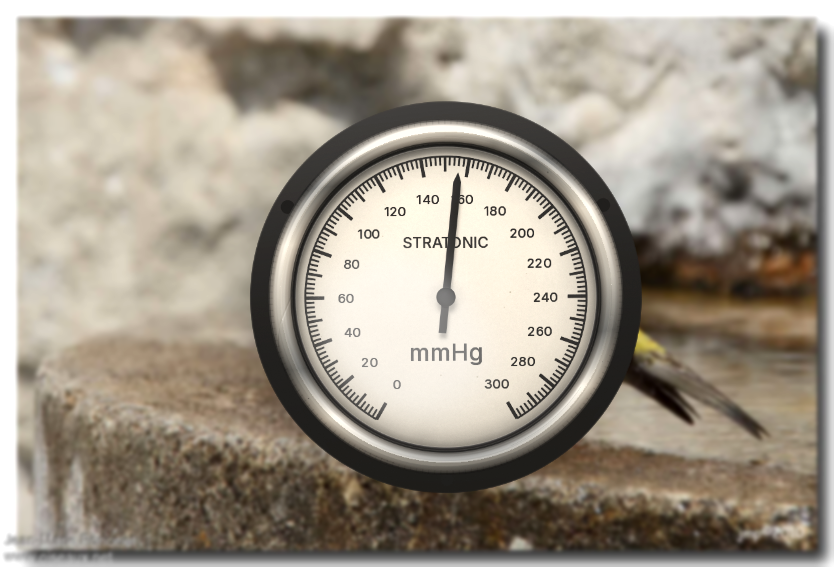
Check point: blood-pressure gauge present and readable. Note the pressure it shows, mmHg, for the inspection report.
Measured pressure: 156 mmHg
